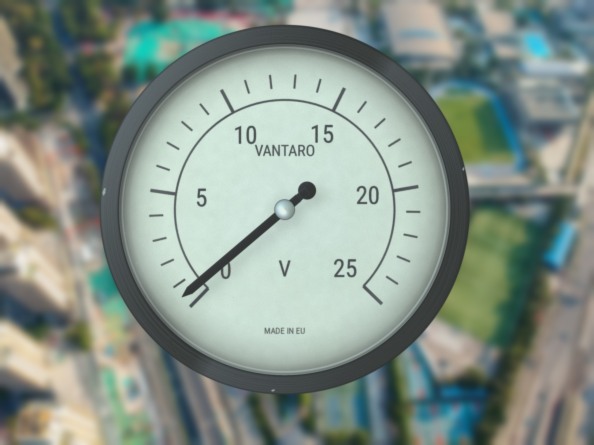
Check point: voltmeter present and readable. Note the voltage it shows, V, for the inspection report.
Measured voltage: 0.5 V
